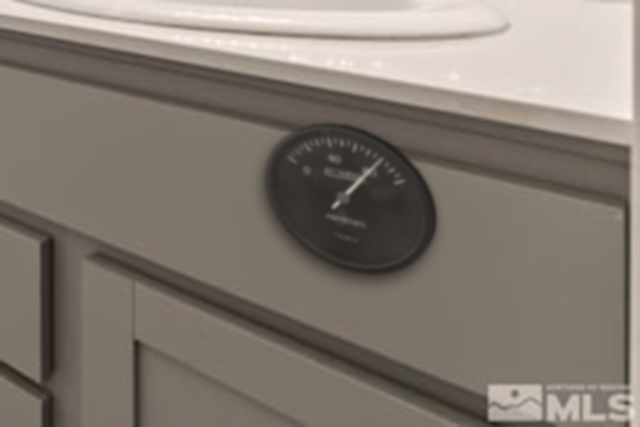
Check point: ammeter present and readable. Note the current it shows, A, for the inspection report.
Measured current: 80 A
